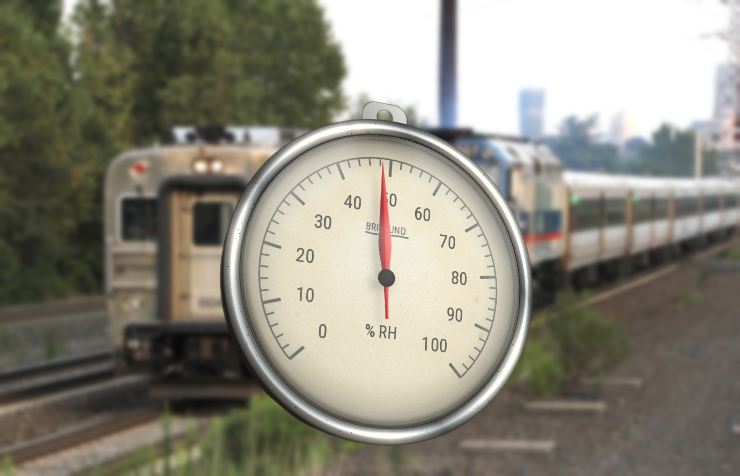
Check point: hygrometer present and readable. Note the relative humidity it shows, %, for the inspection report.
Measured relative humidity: 48 %
